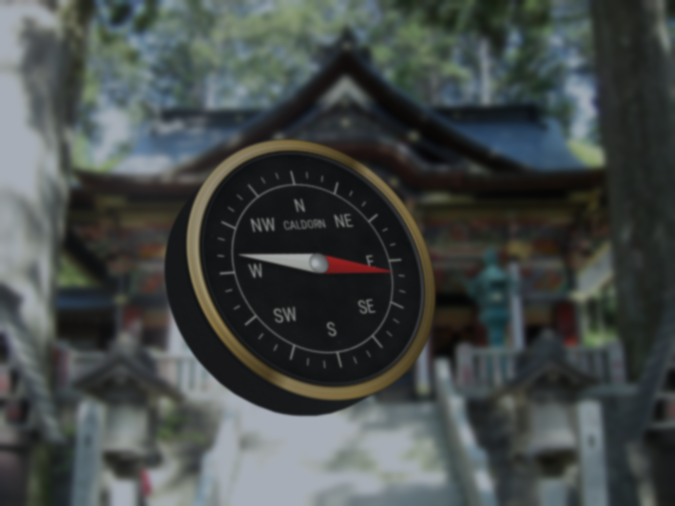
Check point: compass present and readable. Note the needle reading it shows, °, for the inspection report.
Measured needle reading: 100 °
